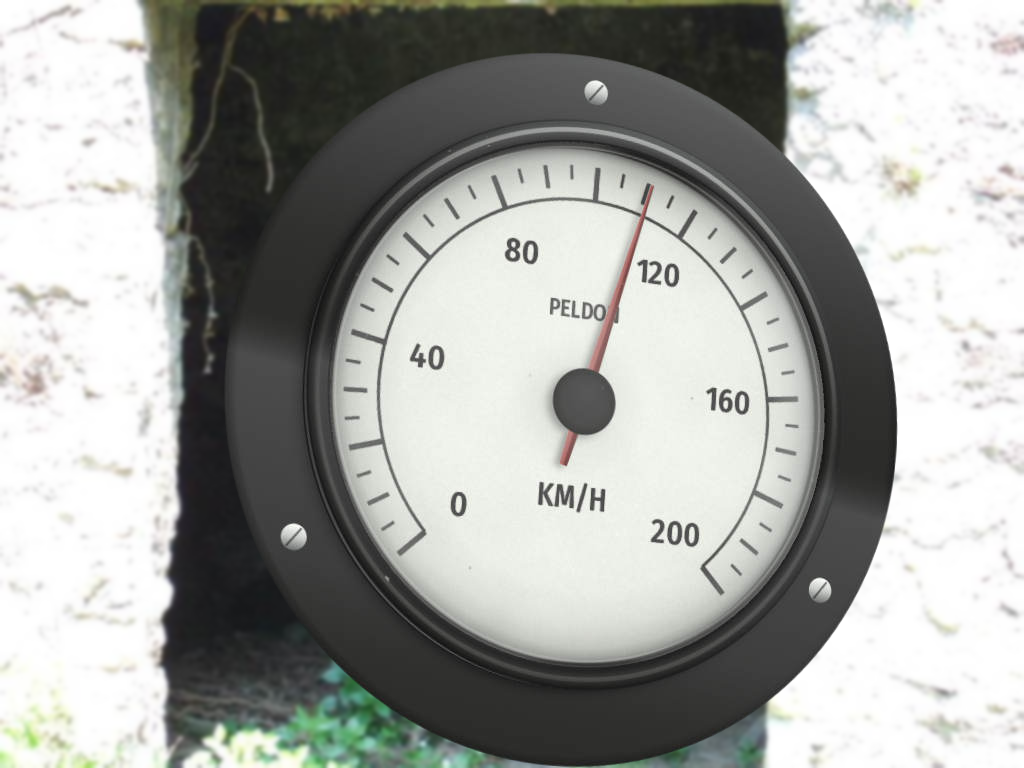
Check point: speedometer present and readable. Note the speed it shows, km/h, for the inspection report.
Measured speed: 110 km/h
